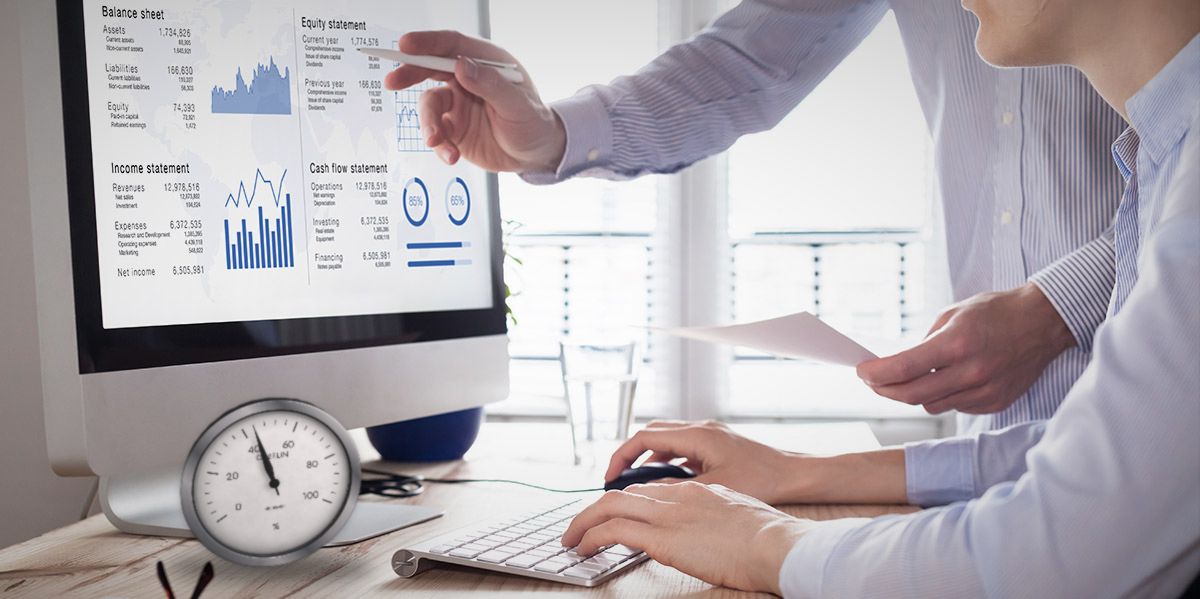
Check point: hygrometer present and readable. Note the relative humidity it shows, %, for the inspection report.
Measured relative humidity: 44 %
